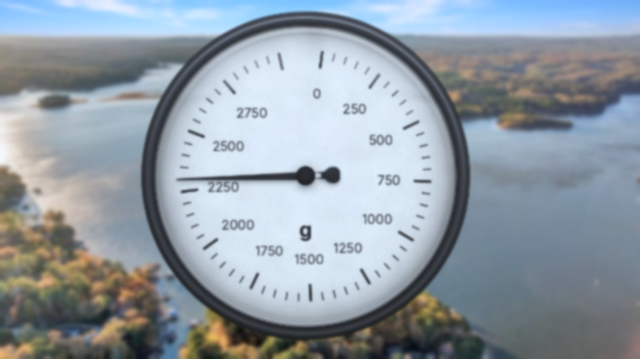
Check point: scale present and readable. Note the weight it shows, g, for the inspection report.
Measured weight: 2300 g
